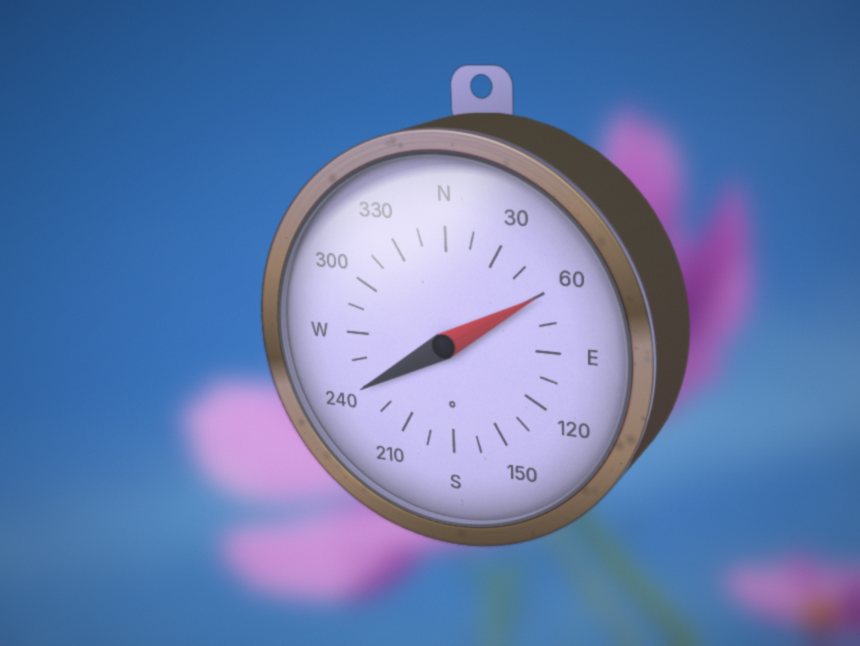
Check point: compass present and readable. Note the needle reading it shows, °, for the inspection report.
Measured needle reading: 60 °
